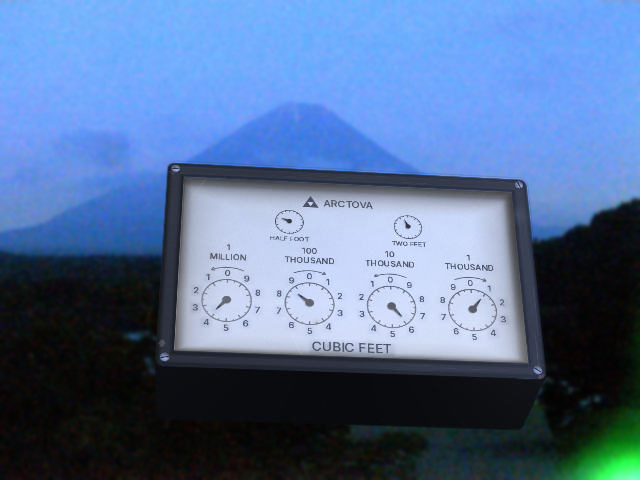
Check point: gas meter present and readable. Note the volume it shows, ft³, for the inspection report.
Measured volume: 386100 ft³
